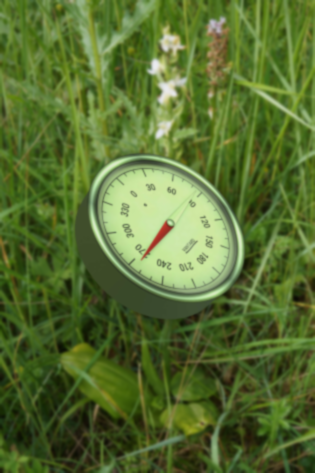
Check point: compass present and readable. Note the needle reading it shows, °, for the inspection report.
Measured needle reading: 265 °
